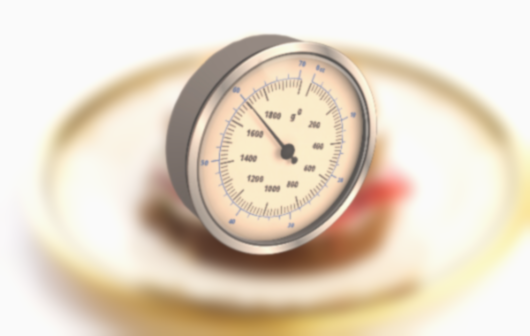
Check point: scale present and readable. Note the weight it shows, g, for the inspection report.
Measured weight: 1700 g
